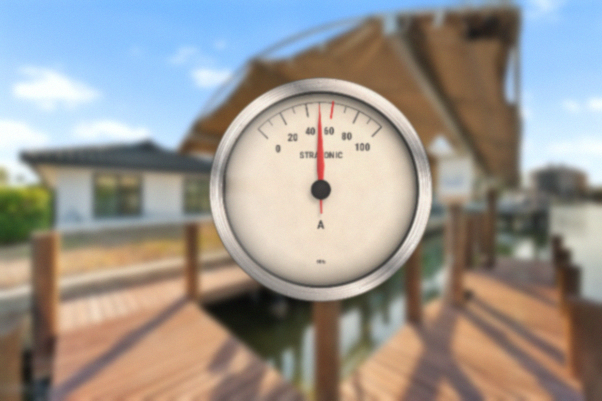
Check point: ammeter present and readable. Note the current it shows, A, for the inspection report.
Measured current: 50 A
